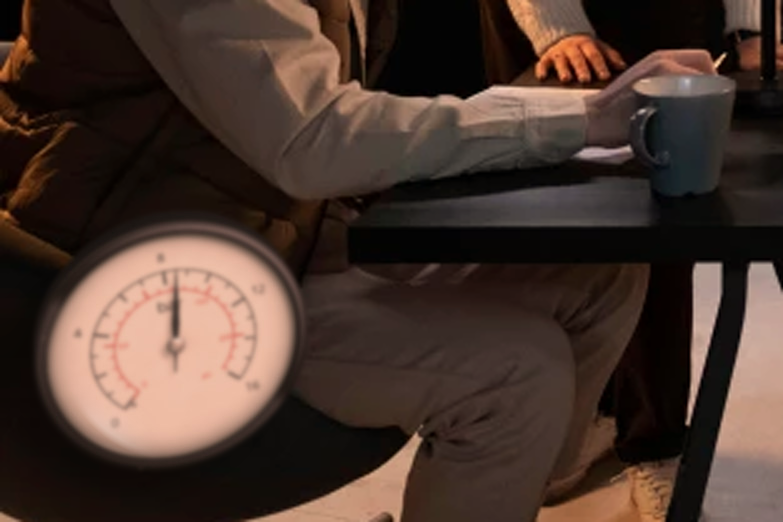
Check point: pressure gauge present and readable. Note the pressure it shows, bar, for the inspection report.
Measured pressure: 8.5 bar
